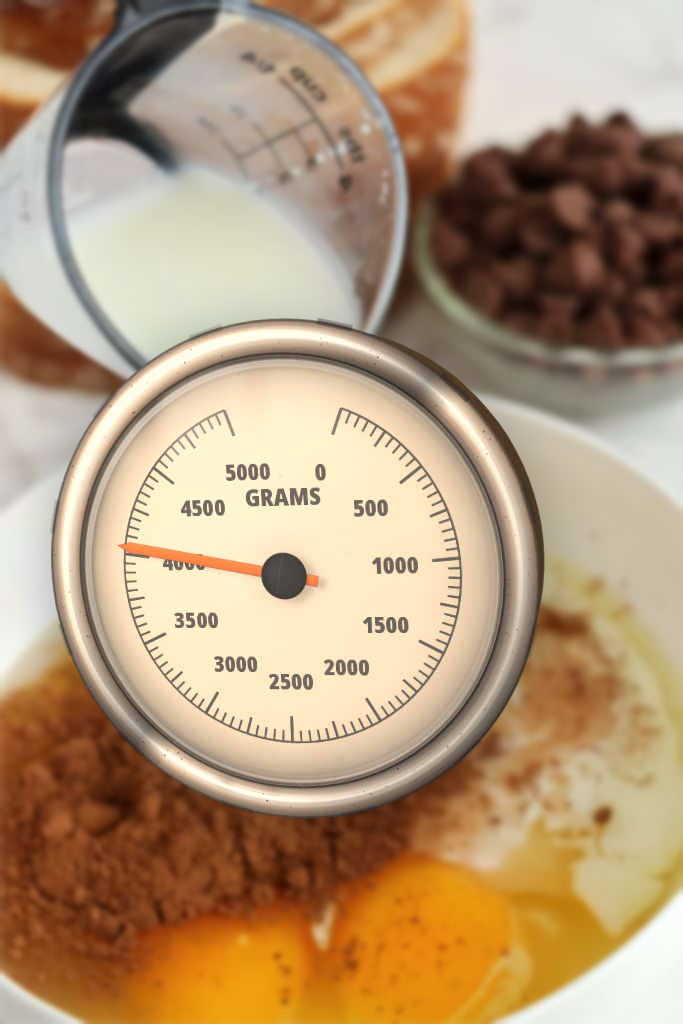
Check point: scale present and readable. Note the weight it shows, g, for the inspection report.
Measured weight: 4050 g
